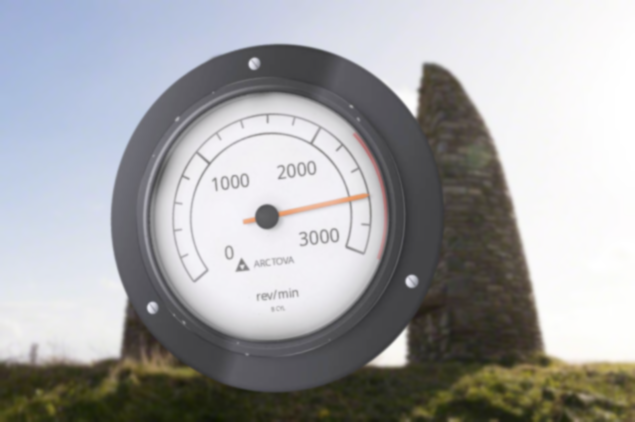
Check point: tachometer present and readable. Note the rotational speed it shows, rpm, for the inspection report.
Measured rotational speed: 2600 rpm
